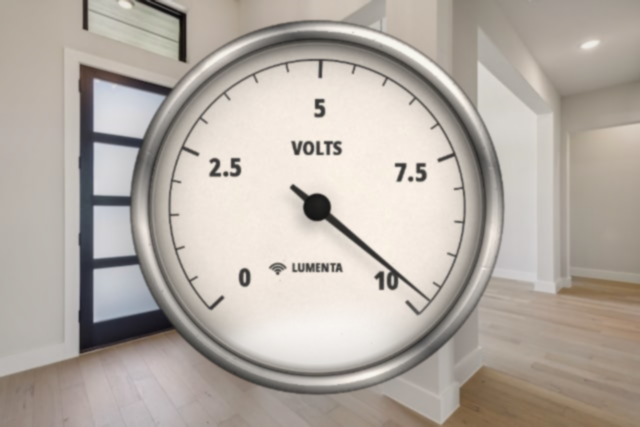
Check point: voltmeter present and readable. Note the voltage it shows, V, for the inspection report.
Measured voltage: 9.75 V
